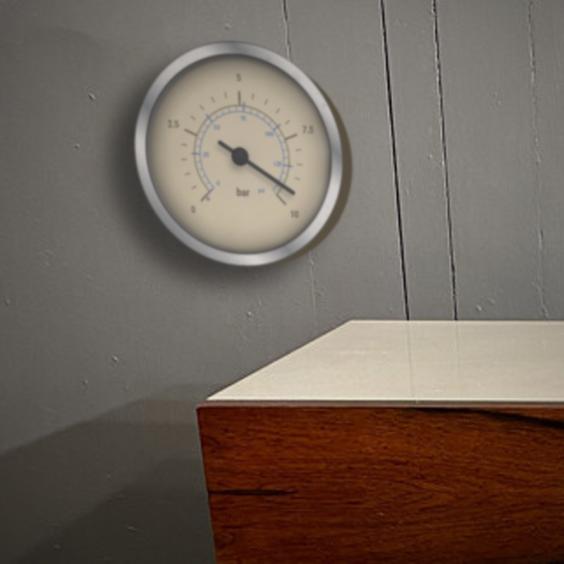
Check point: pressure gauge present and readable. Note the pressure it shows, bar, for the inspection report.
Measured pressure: 9.5 bar
